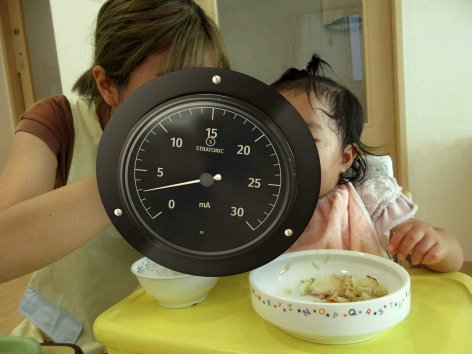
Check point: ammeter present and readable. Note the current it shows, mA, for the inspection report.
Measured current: 3 mA
